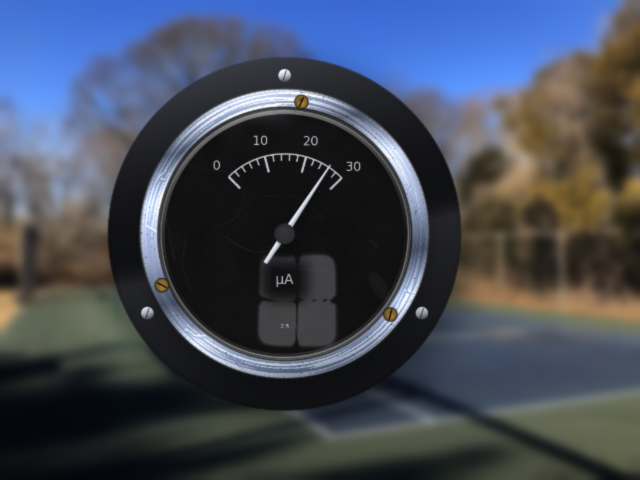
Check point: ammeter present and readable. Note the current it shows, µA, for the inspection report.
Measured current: 26 µA
